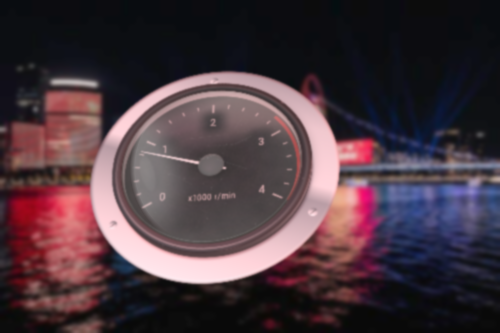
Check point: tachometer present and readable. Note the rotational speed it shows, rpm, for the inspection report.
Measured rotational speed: 800 rpm
